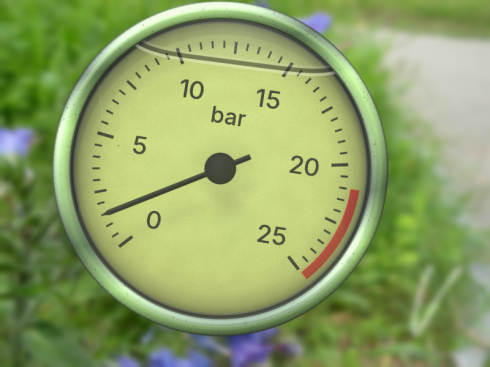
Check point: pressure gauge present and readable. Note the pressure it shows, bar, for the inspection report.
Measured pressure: 1.5 bar
